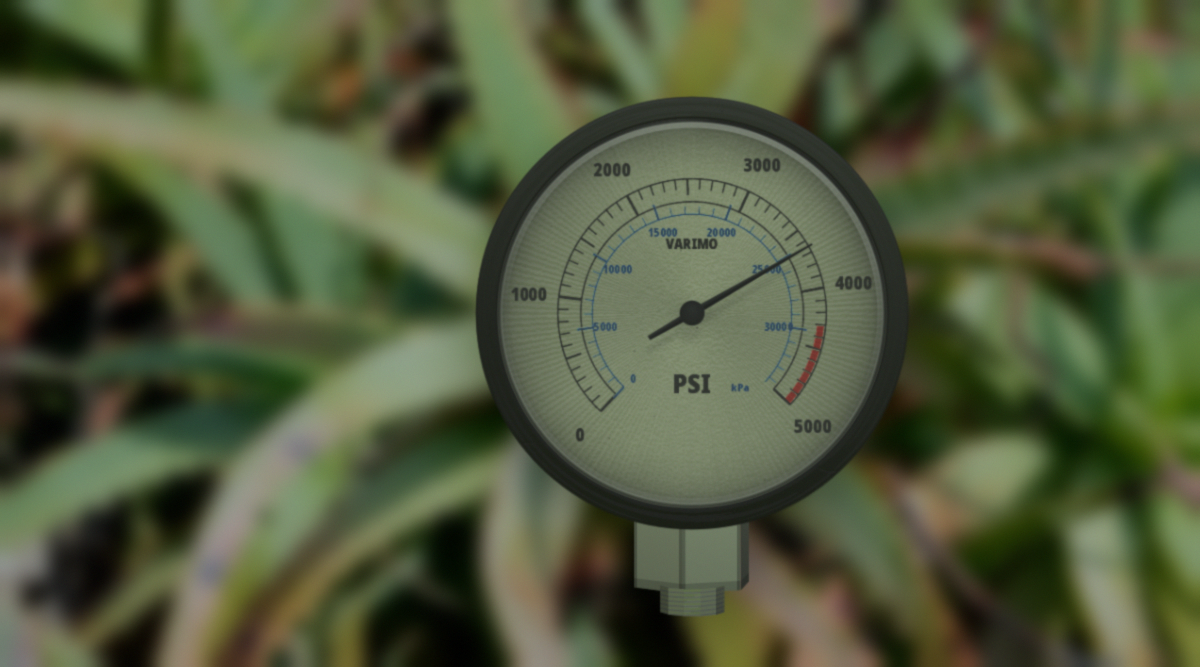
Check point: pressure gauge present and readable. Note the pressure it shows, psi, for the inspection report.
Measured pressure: 3650 psi
